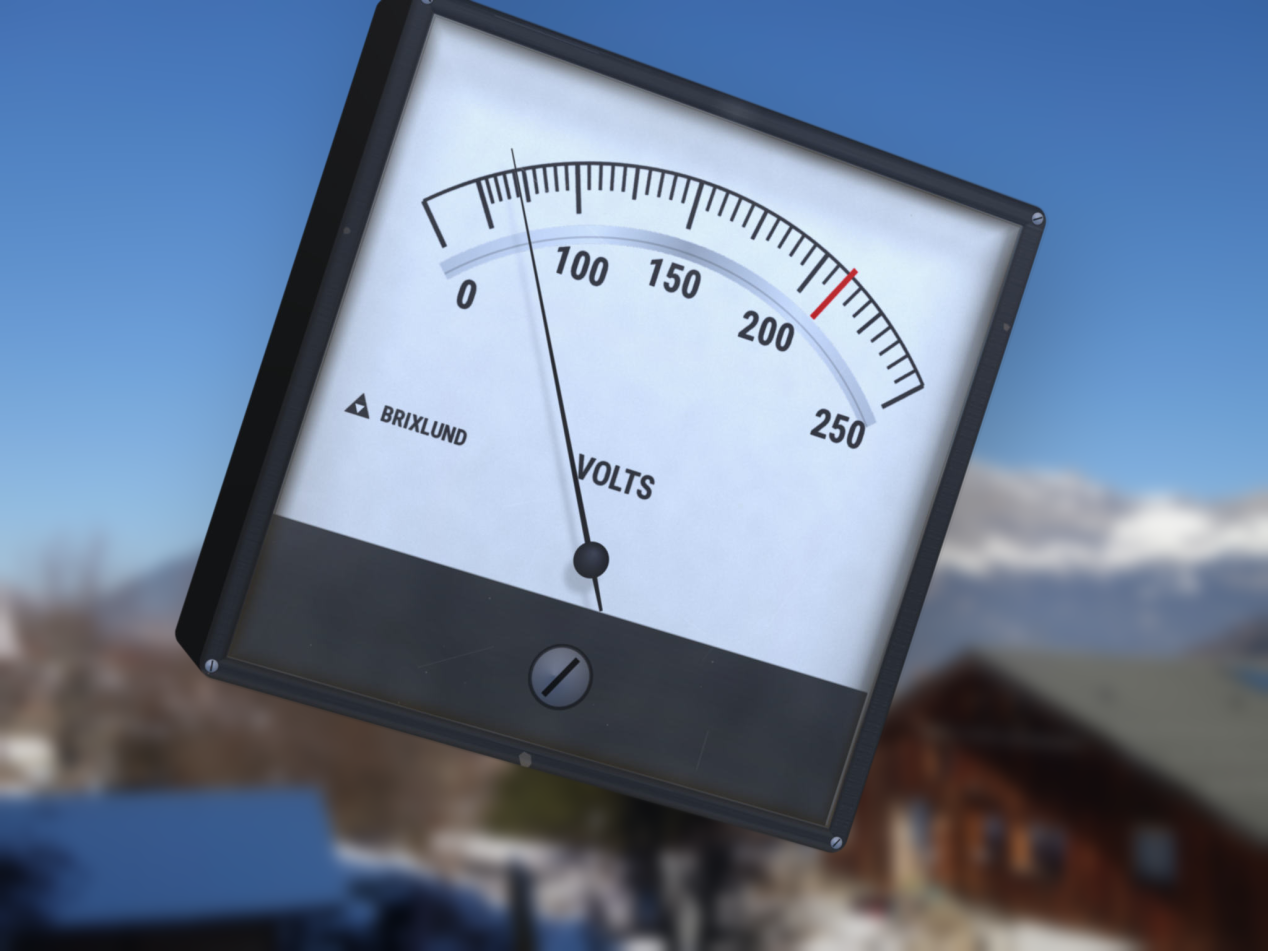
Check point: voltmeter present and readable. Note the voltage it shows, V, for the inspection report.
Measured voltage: 70 V
